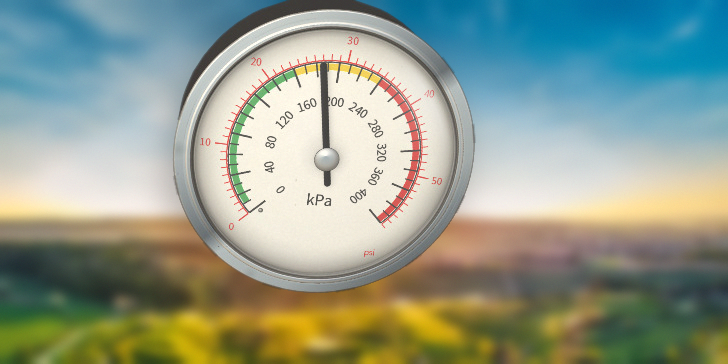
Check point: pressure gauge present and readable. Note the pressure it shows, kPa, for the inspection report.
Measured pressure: 185 kPa
